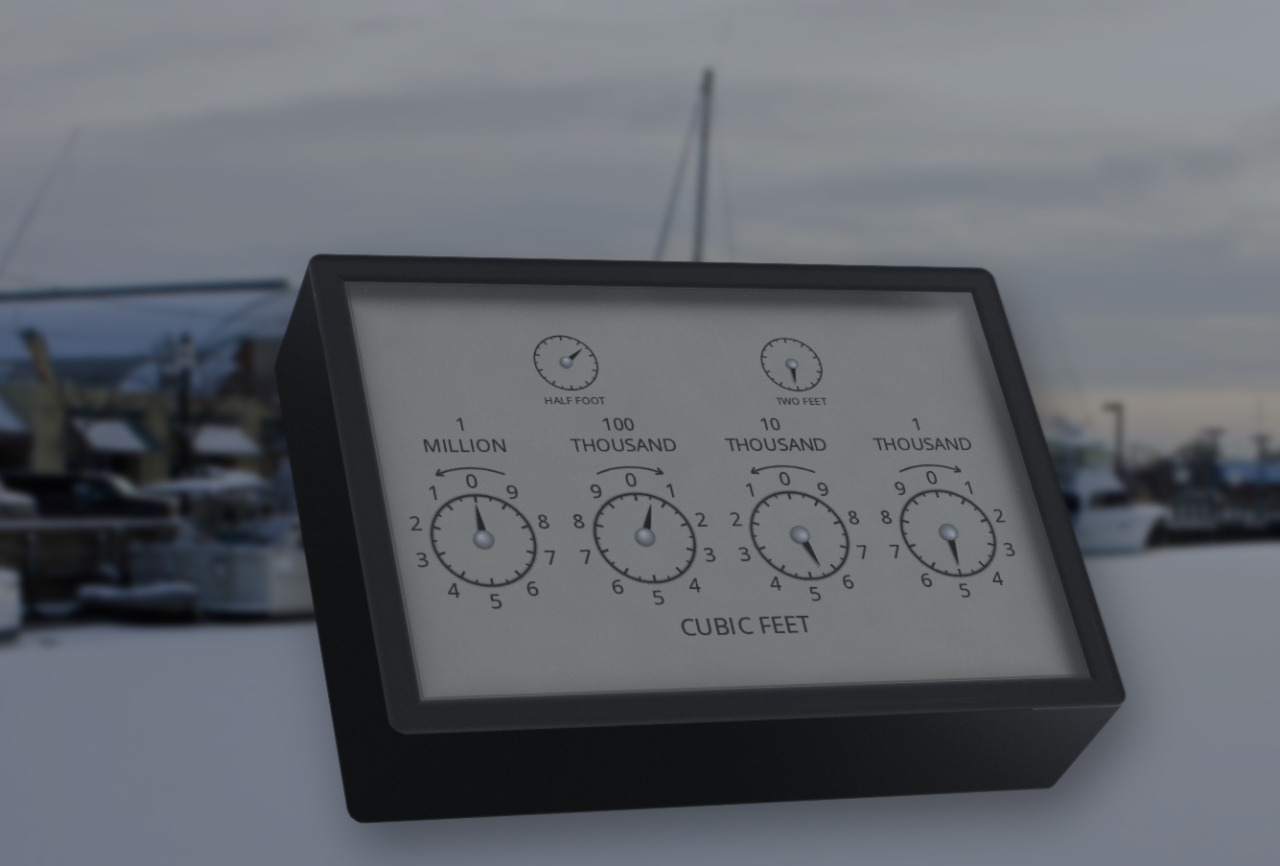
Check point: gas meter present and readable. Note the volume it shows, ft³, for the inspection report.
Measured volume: 5500 ft³
